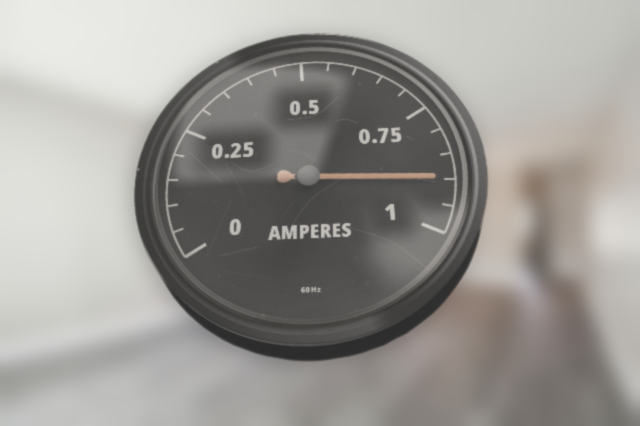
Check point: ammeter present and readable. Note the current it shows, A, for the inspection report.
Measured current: 0.9 A
